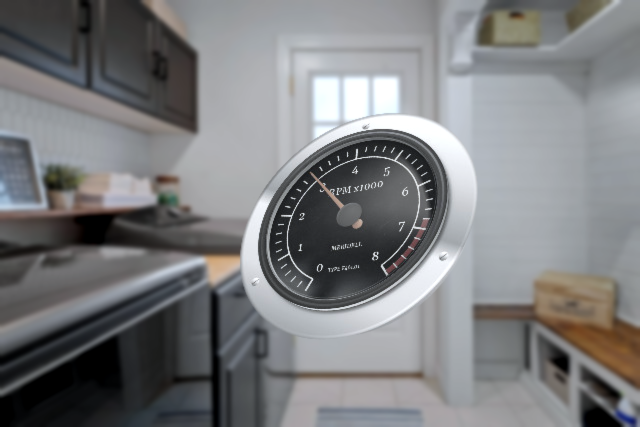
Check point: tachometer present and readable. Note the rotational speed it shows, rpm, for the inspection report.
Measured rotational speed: 3000 rpm
